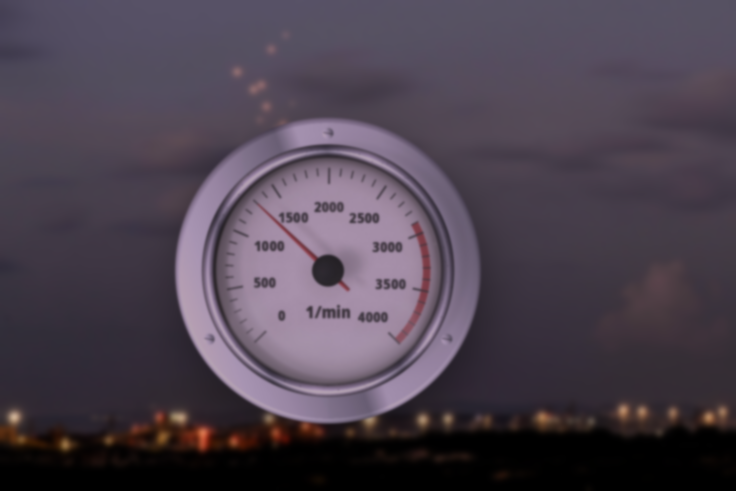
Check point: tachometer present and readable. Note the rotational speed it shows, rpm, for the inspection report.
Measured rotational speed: 1300 rpm
